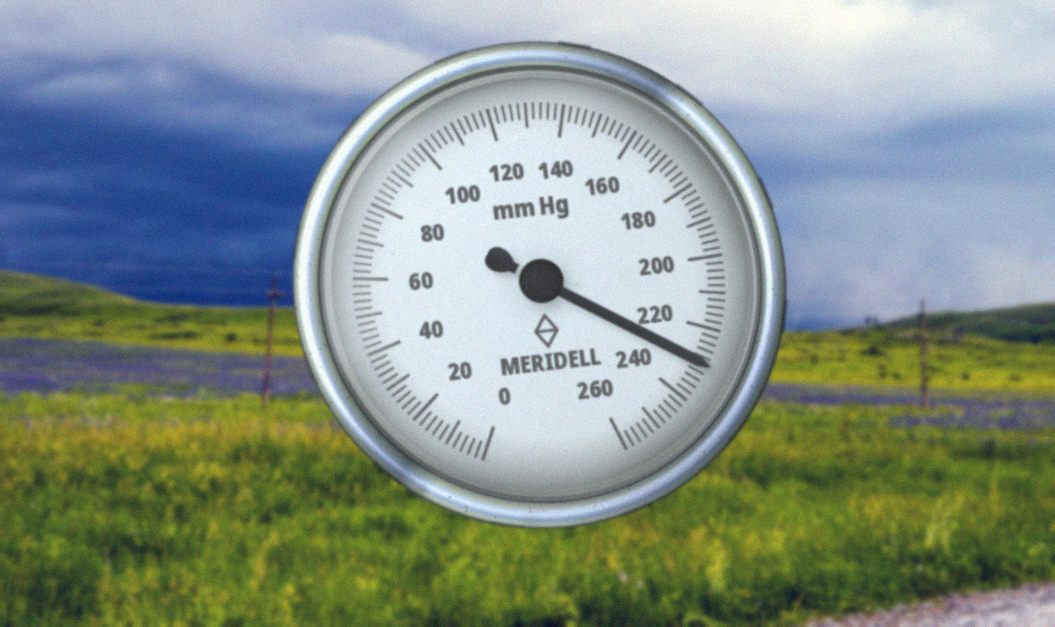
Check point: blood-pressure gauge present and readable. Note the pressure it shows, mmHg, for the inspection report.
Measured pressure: 230 mmHg
